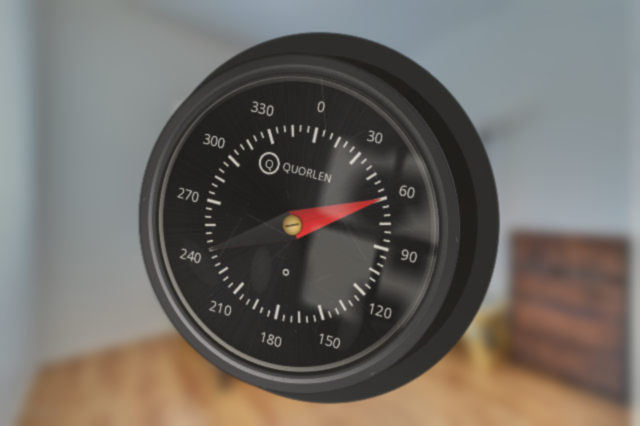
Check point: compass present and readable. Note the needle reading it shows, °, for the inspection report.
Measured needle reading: 60 °
